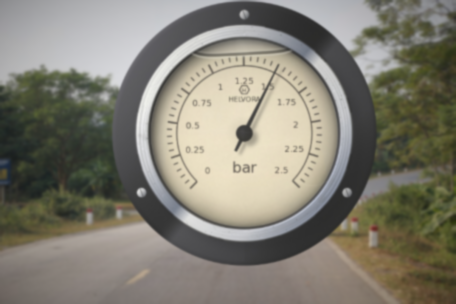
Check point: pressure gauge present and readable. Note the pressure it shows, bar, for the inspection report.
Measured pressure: 1.5 bar
